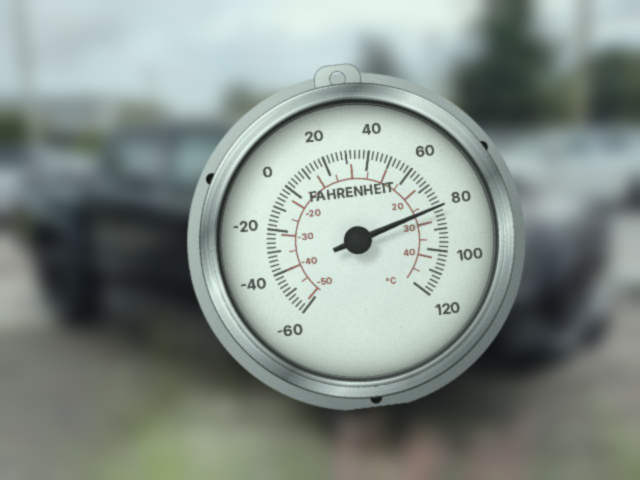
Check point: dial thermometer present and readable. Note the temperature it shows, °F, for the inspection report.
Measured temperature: 80 °F
